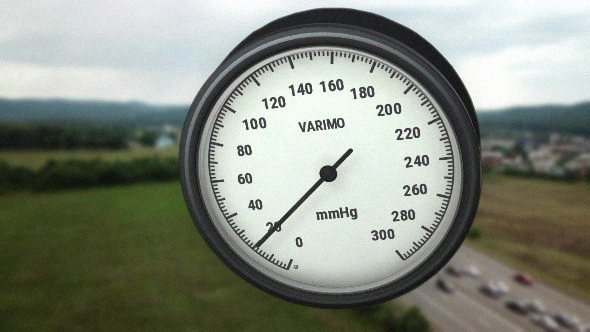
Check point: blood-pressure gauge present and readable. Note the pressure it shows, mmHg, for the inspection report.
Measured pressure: 20 mmHg
